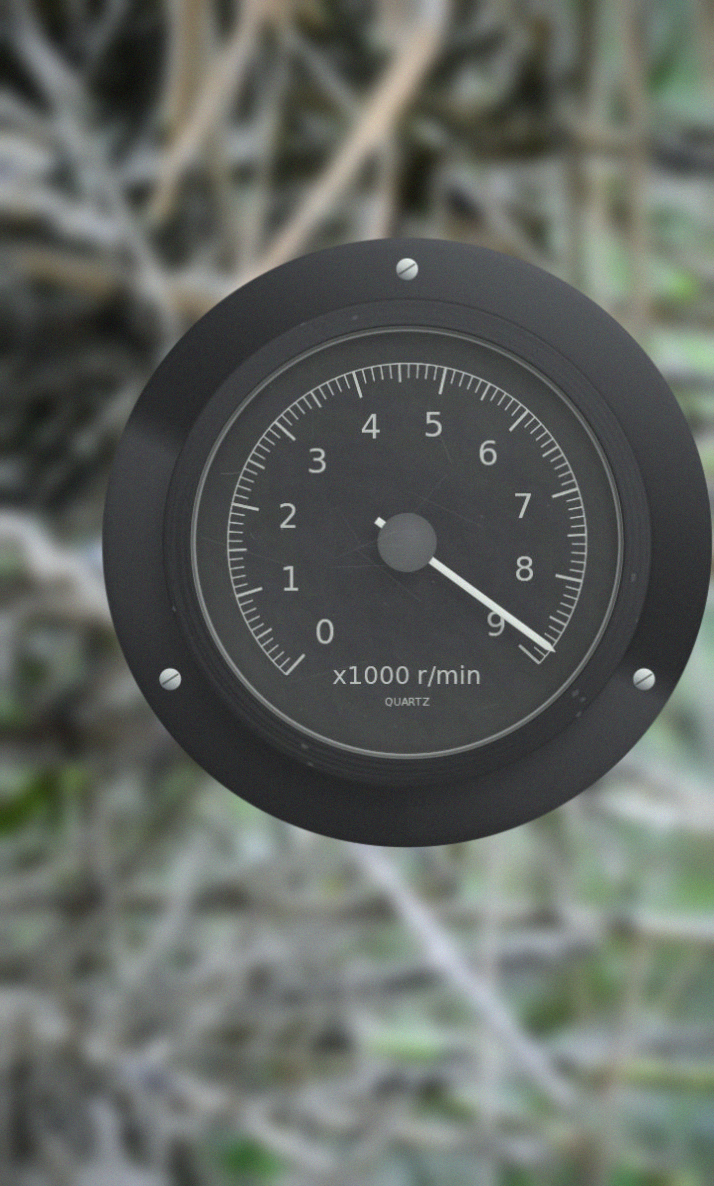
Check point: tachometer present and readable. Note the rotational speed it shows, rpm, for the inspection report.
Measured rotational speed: 8800 rpm
